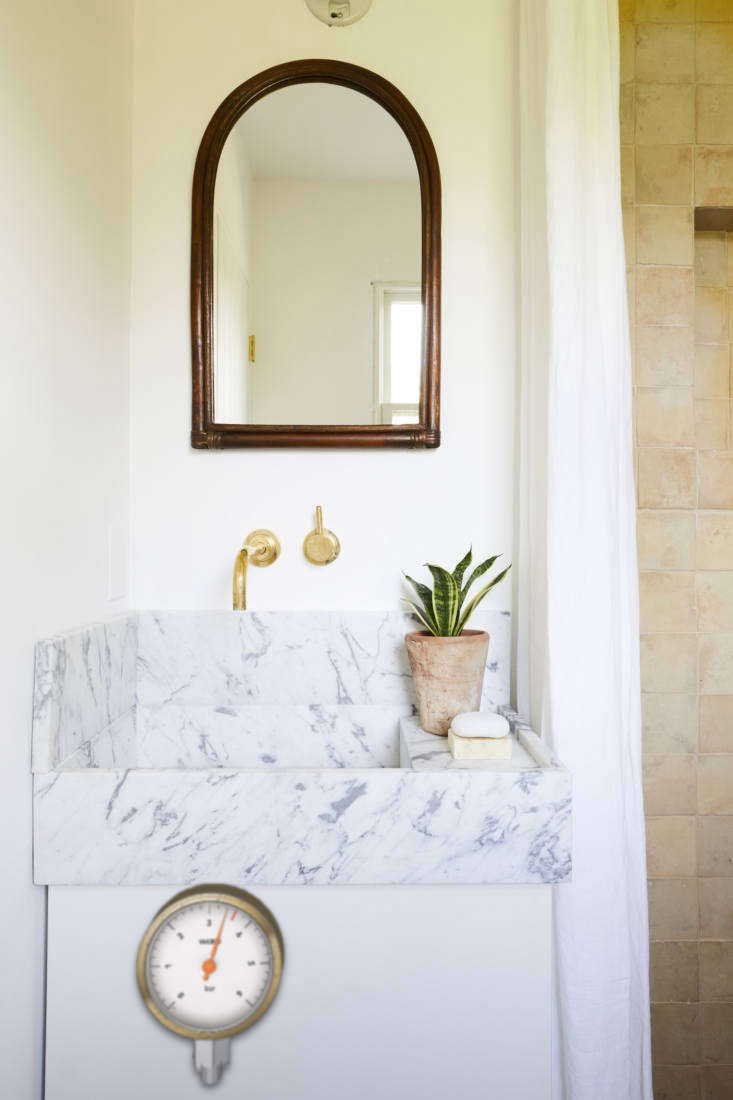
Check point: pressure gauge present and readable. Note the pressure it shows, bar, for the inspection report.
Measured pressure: 3.4 bar
